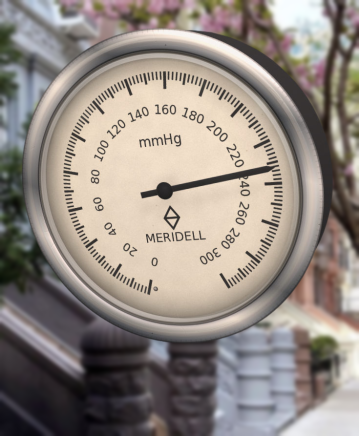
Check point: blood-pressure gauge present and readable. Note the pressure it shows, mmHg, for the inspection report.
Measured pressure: 232 mmHg
